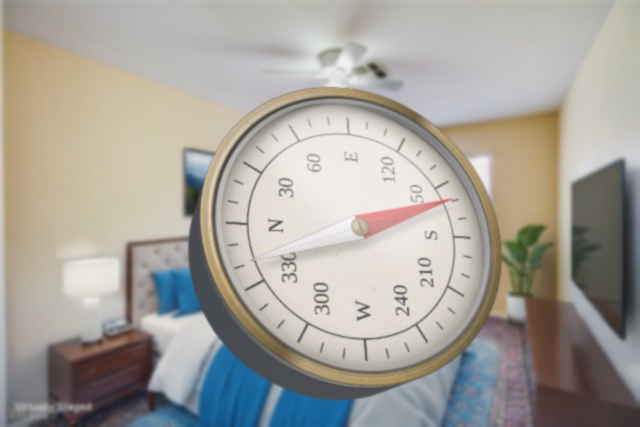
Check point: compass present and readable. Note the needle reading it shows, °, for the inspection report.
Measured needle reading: 160 °
